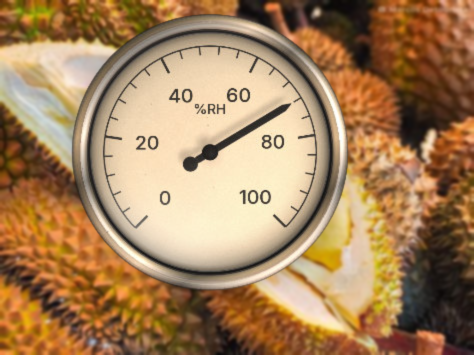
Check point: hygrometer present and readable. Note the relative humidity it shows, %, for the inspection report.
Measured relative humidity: 72 %
